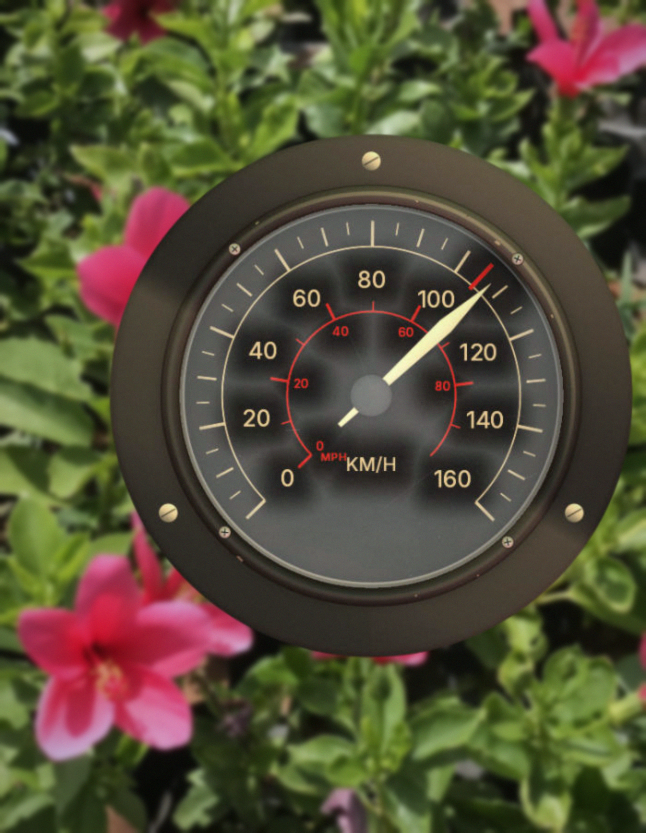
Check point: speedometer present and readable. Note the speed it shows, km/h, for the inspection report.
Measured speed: 107.5 km/h
